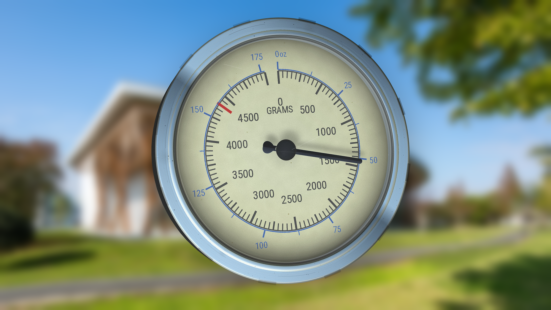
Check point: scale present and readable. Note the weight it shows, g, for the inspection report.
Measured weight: 1450 g
